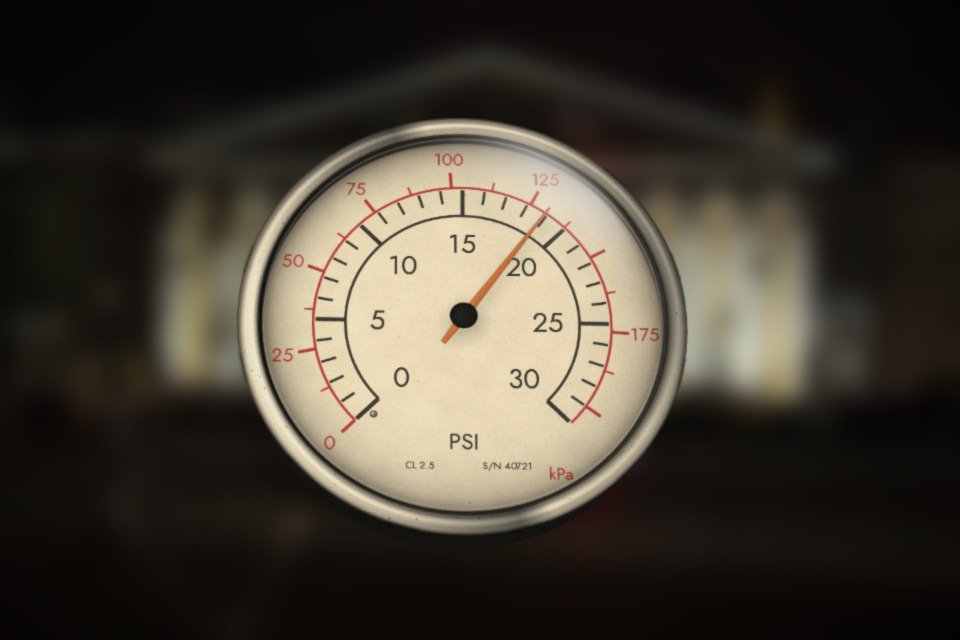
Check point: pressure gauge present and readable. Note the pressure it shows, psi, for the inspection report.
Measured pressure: 19 psi
